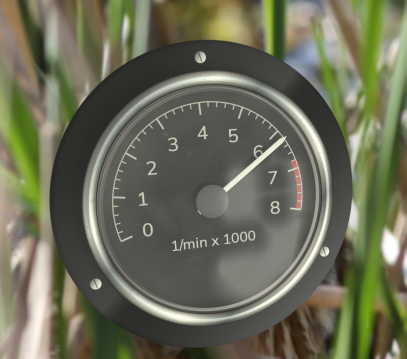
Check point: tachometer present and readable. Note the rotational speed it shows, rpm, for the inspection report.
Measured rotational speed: 6200 rpm
